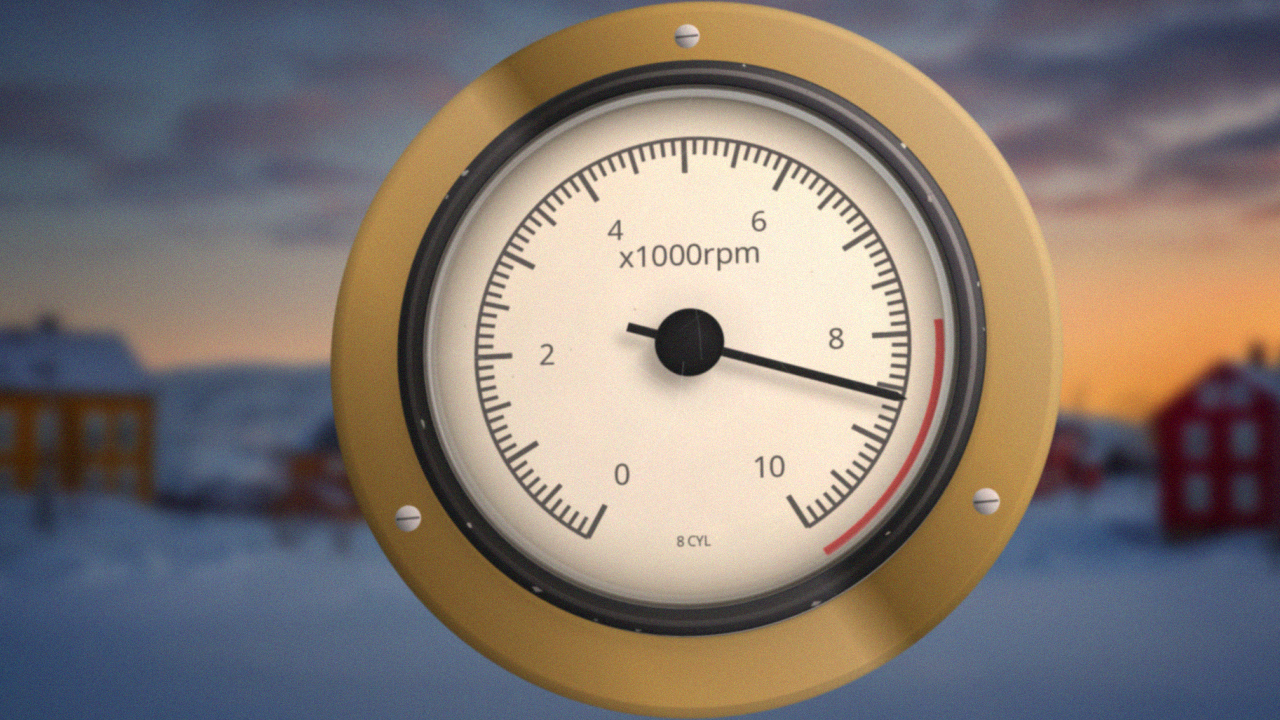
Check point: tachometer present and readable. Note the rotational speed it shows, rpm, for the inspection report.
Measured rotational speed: 8600 rpm
